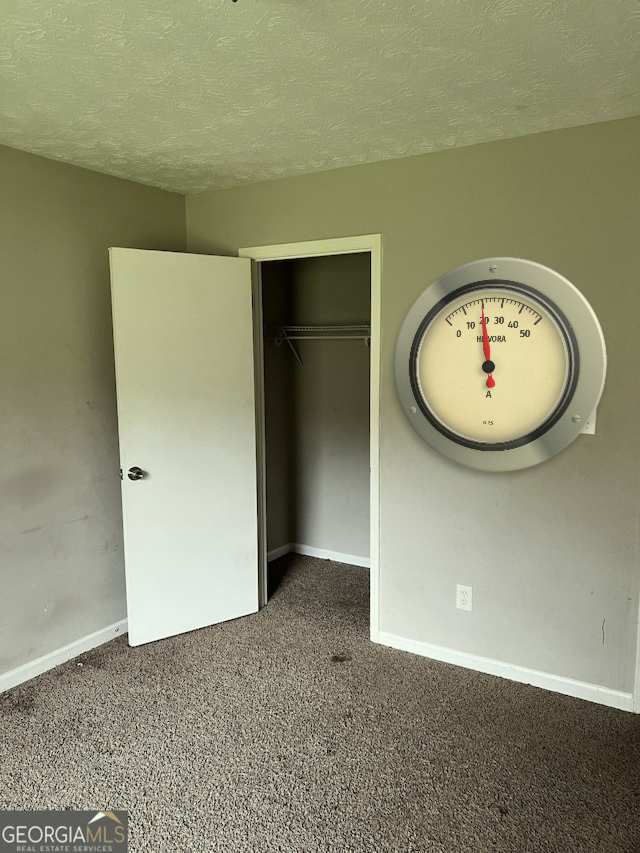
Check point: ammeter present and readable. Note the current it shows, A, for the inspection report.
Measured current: 20 A
